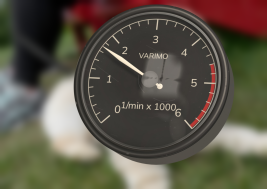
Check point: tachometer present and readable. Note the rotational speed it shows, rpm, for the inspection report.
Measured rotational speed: 1700 rpm
